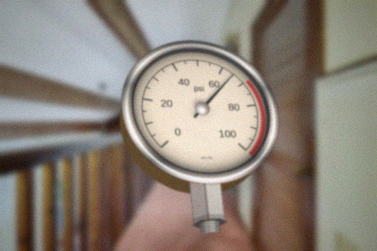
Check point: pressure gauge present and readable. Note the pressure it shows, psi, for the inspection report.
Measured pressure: 65 psi
